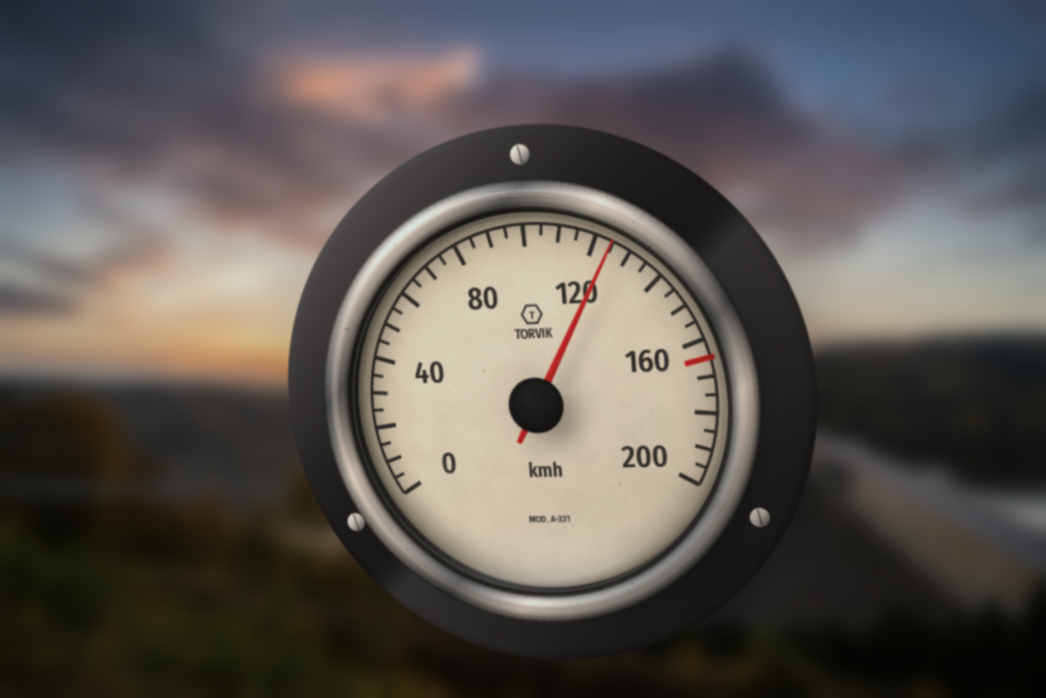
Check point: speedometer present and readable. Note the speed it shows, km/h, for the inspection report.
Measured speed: 125 km/h
